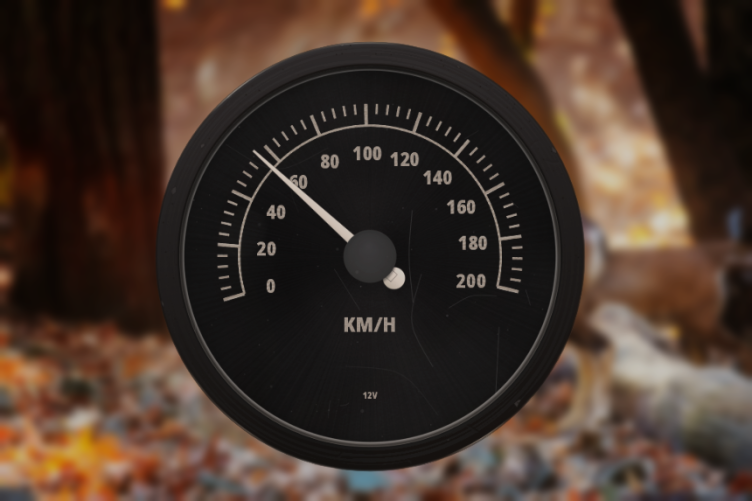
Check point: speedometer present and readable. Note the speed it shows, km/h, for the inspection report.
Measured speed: 56 km/h
